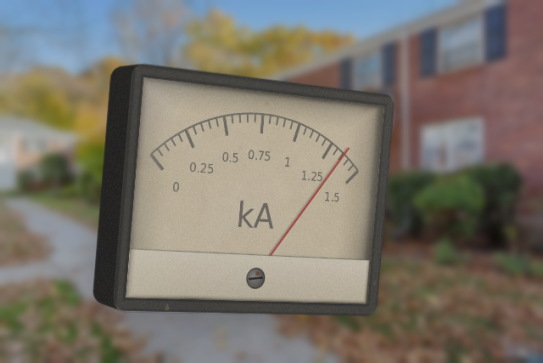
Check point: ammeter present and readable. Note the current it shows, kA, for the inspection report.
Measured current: 1.35 kA
